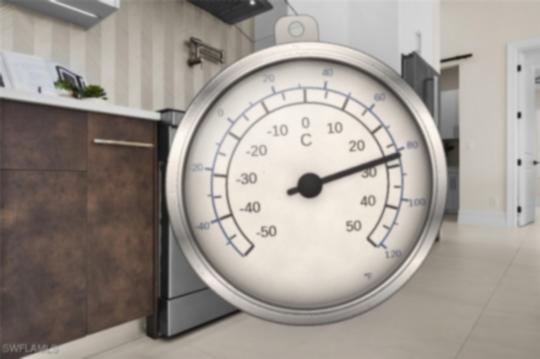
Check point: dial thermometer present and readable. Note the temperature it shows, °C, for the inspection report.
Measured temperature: 27.5 °C
